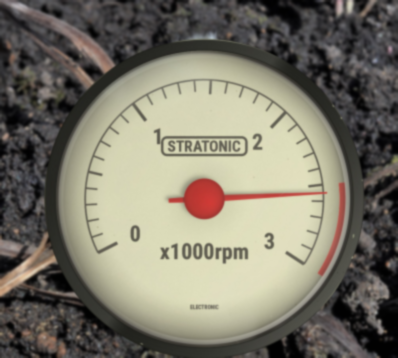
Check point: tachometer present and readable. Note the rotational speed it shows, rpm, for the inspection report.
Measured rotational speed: 2550 rpm
